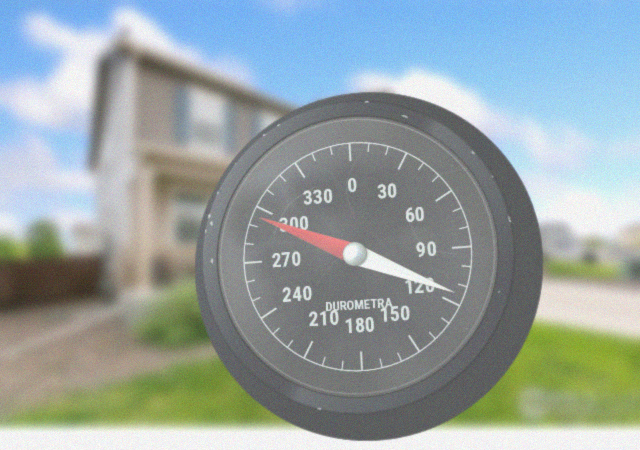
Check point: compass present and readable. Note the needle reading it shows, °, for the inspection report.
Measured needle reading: 295 °
